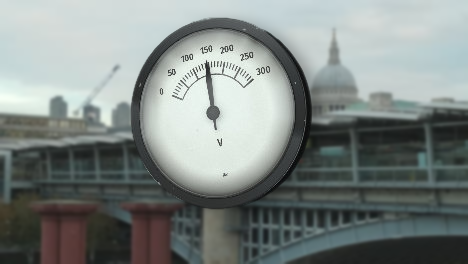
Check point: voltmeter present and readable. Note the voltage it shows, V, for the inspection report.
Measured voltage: 150 V
